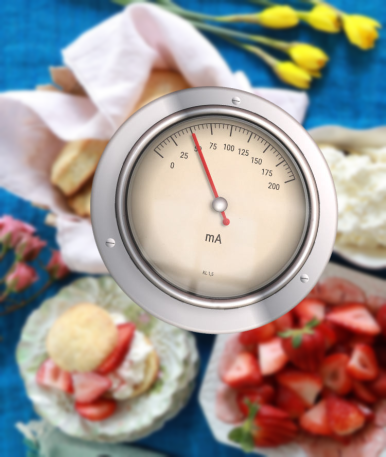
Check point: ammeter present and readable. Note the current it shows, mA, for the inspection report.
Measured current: 50 mA
